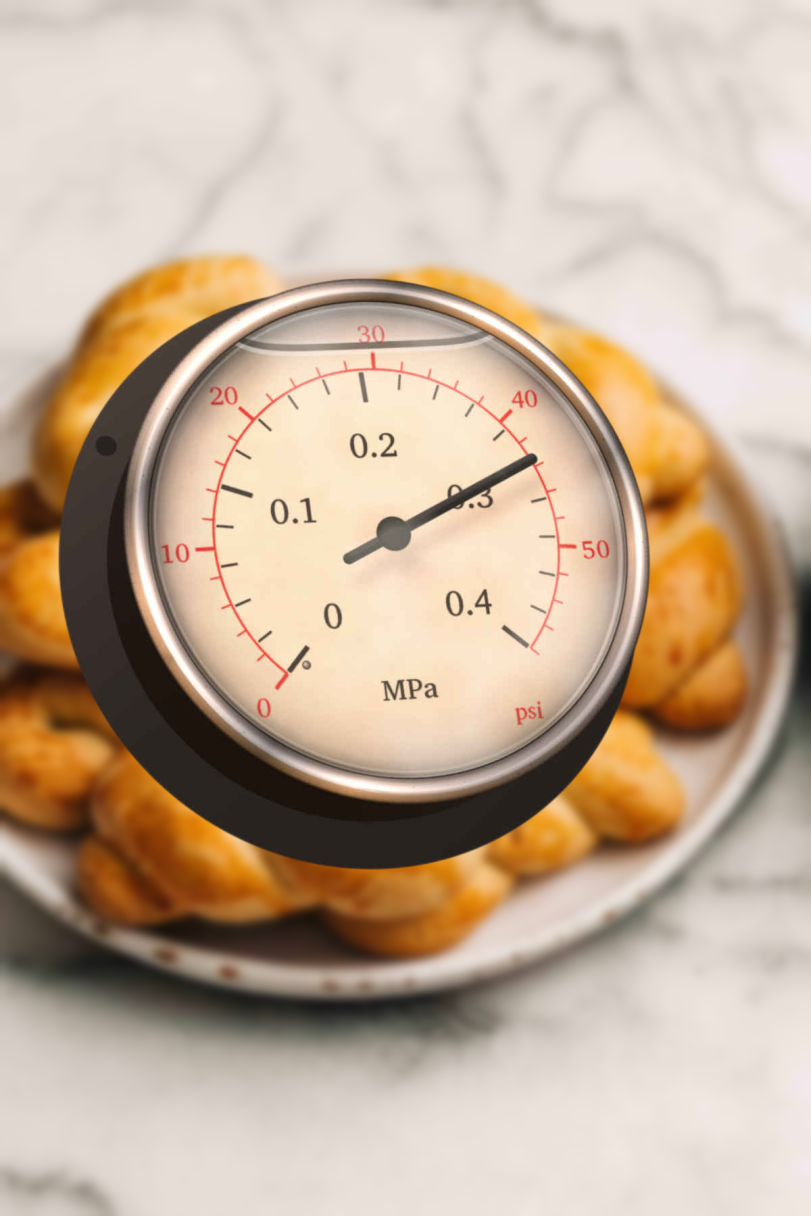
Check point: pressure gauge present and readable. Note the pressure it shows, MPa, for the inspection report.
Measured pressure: 0.3 MPa
